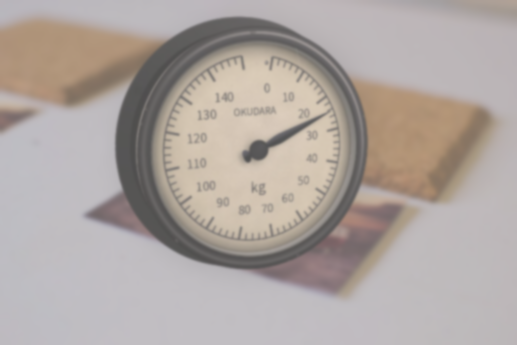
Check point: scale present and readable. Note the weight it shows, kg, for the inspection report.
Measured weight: 24 kg
